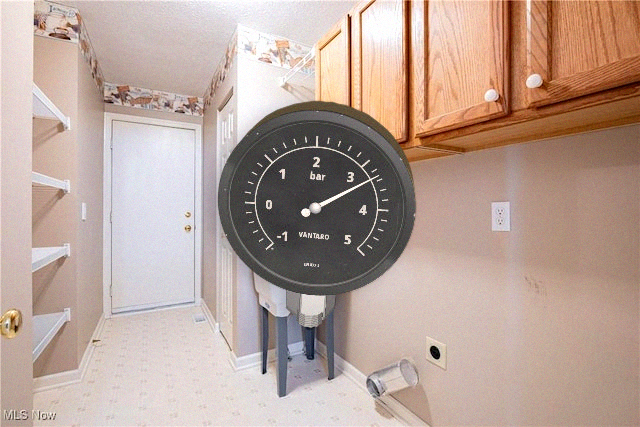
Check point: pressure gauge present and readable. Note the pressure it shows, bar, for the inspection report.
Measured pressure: 3.3 bar
